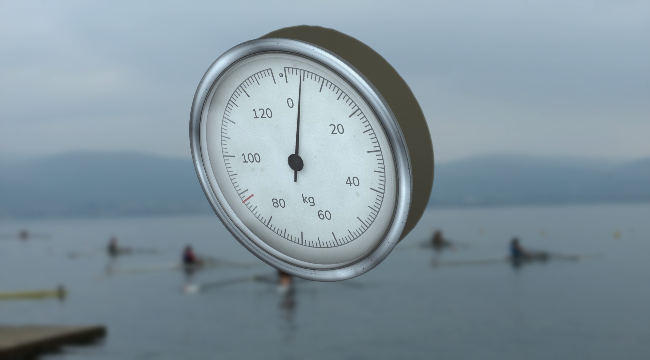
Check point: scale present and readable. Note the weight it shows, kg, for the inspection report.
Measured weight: 5 kg
